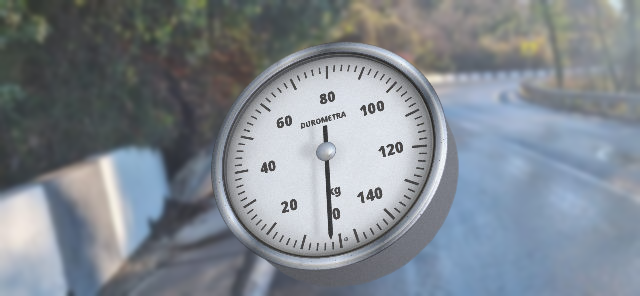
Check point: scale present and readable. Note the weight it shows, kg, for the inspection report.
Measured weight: 2 kg
